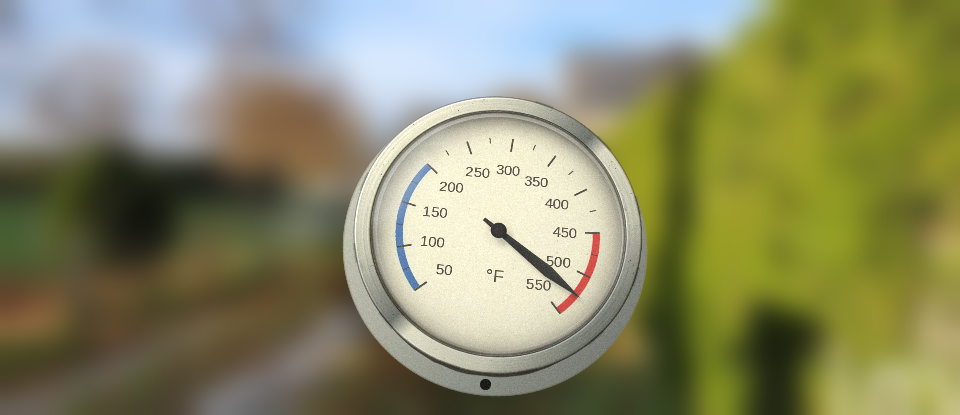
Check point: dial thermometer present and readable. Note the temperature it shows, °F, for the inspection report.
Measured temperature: 525 °F
